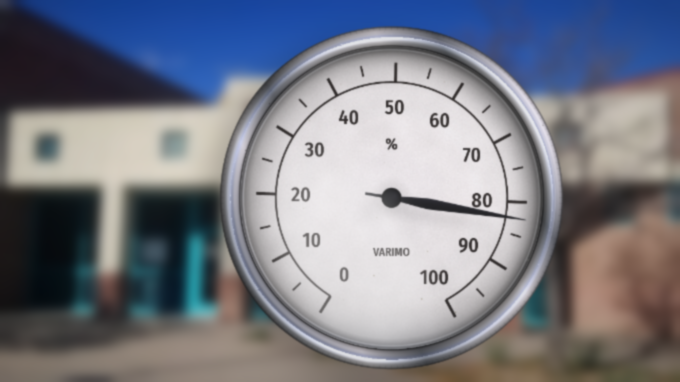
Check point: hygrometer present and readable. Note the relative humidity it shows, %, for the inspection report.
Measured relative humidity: 82.5 %
